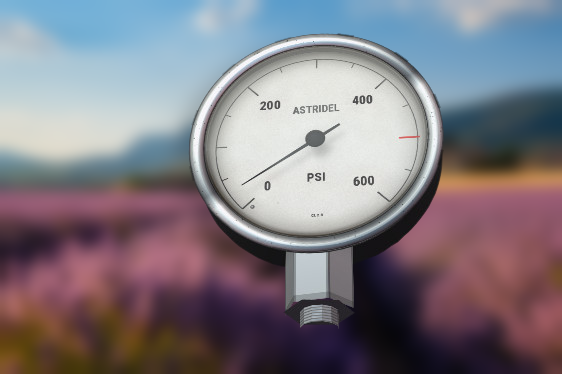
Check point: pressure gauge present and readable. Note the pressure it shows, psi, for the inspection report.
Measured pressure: 25 psi
